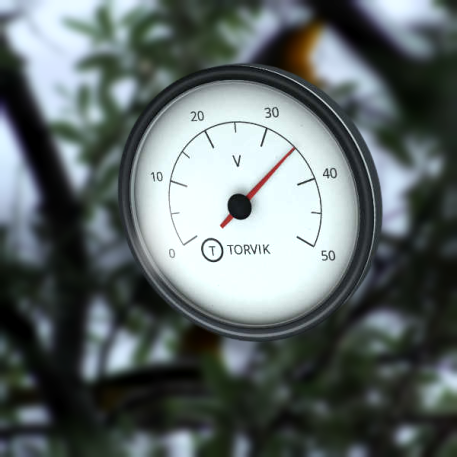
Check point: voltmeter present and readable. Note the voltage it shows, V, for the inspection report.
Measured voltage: 35 V
